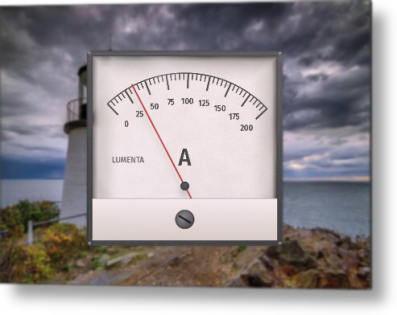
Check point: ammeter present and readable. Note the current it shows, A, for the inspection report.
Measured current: 35 A
